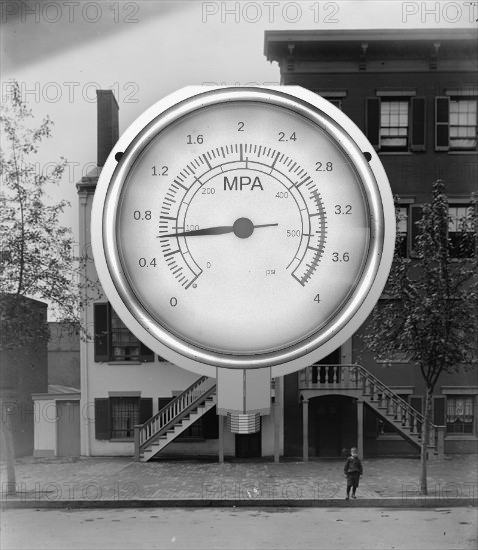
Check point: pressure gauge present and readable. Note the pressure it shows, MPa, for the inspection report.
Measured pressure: 0.6 MPa
